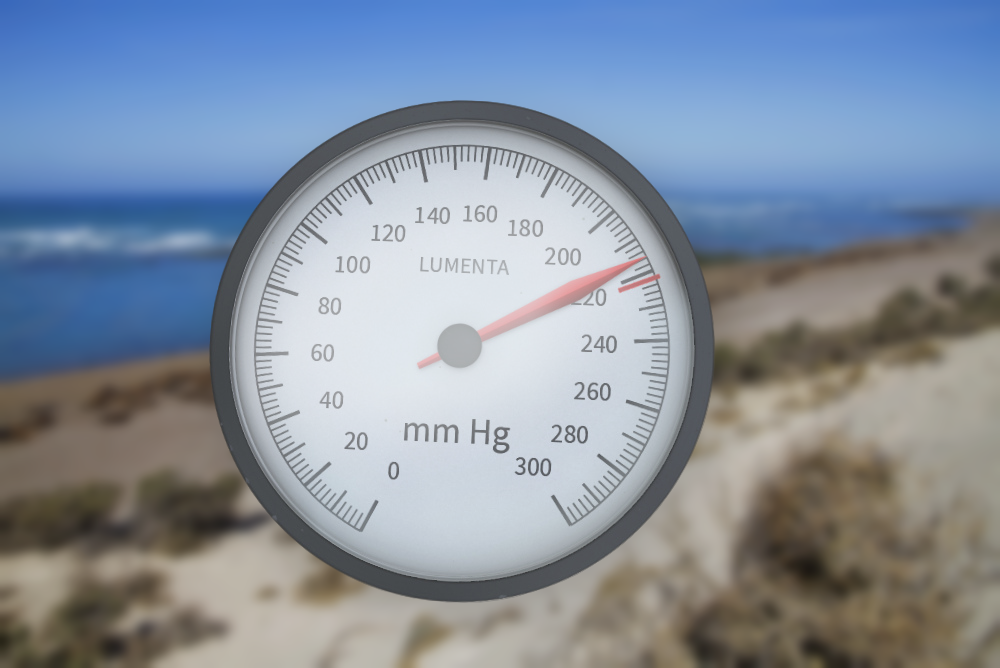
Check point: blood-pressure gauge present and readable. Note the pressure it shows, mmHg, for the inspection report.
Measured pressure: 216 mmHg
